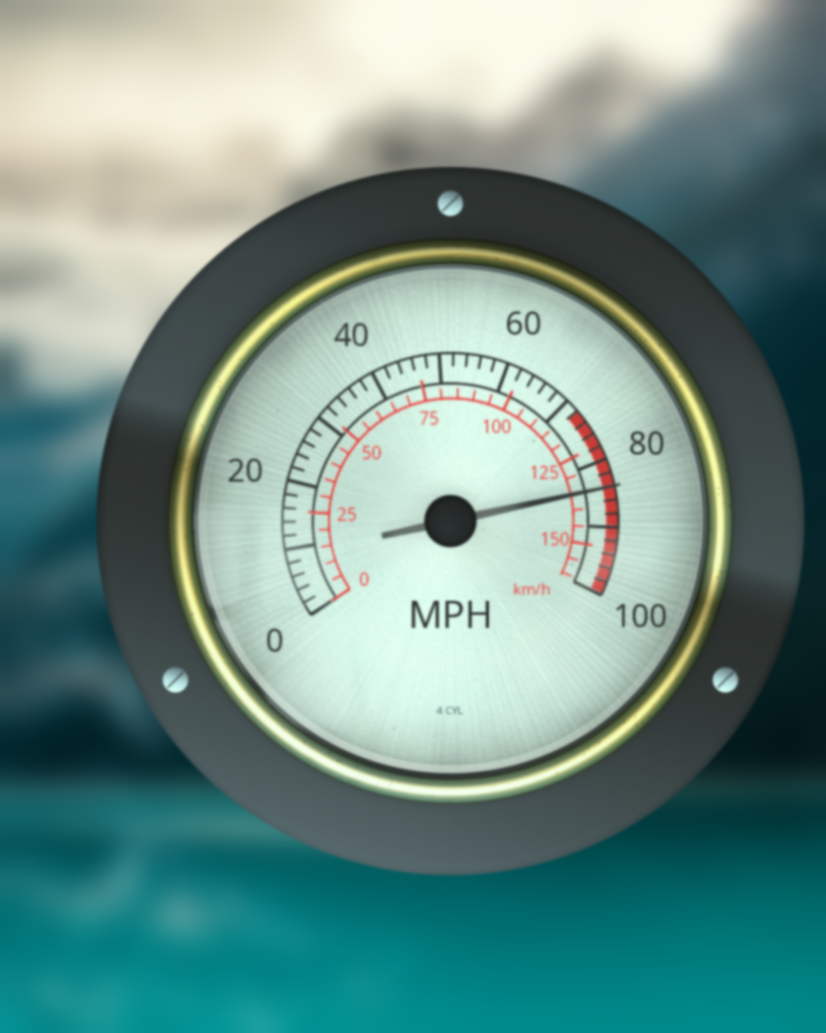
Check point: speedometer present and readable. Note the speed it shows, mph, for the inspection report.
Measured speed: 84 mph
